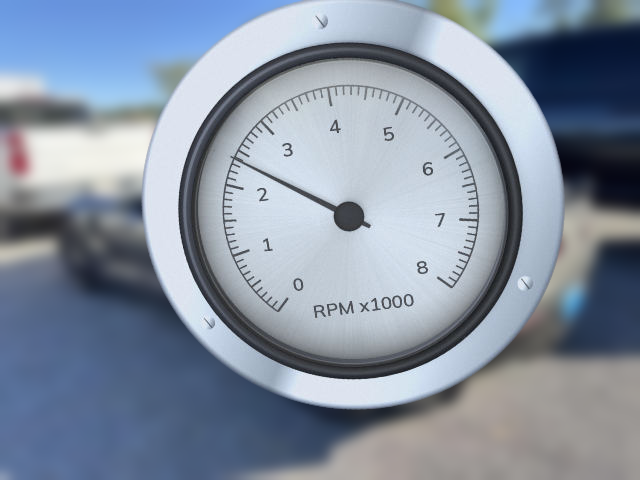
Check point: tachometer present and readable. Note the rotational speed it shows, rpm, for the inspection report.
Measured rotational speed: 2400 rpm
